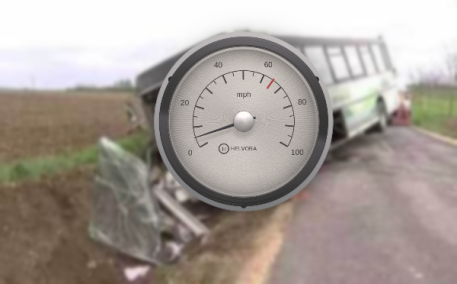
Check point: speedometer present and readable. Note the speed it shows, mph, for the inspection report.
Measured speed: 5 mph
